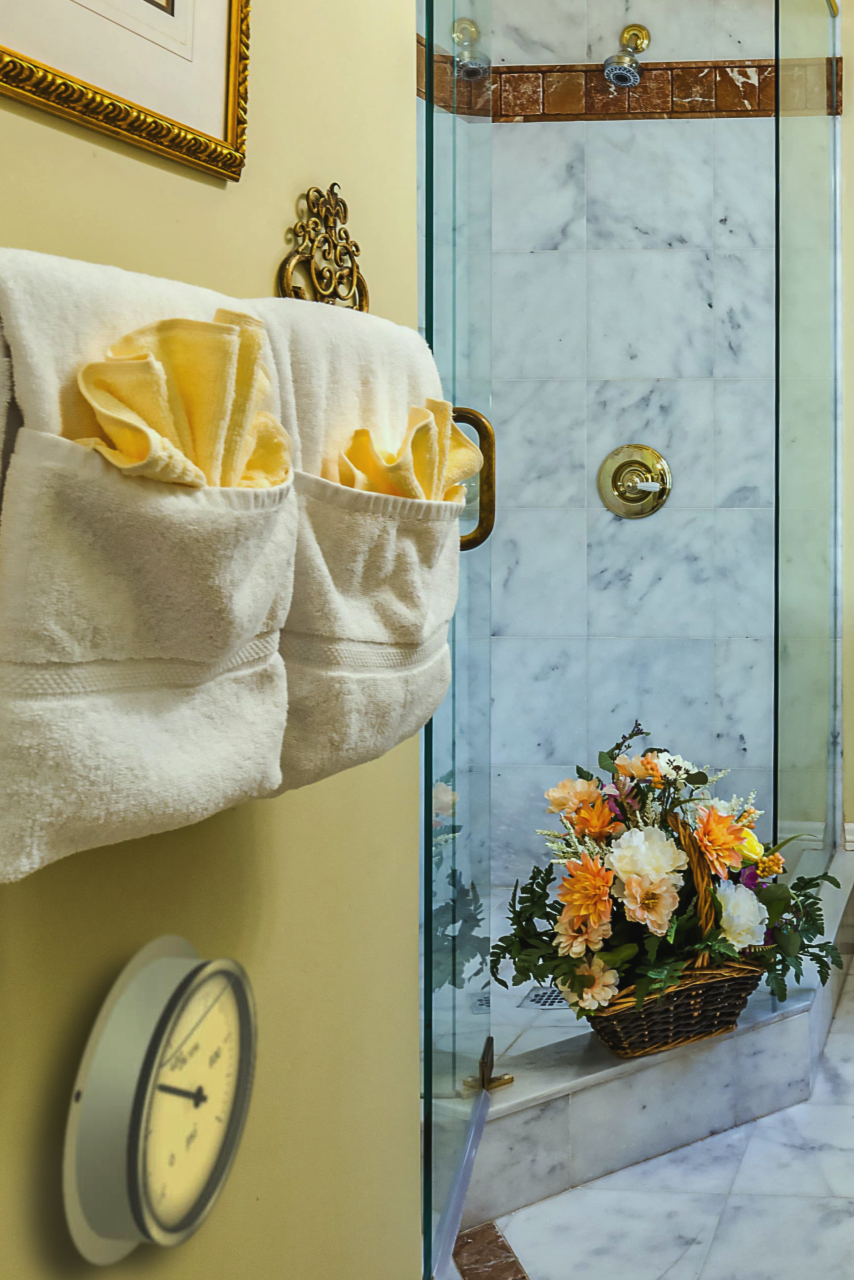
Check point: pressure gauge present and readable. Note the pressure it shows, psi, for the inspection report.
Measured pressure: 300 psi
